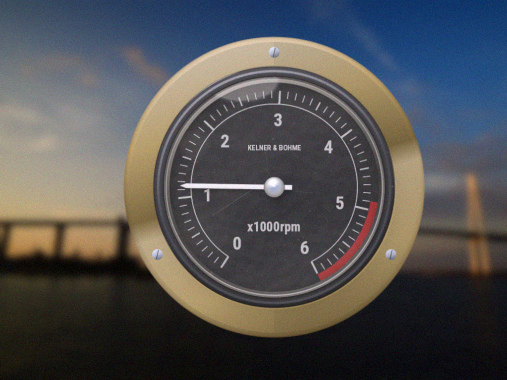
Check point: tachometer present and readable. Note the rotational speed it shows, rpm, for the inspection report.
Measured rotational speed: 1150 rpm
